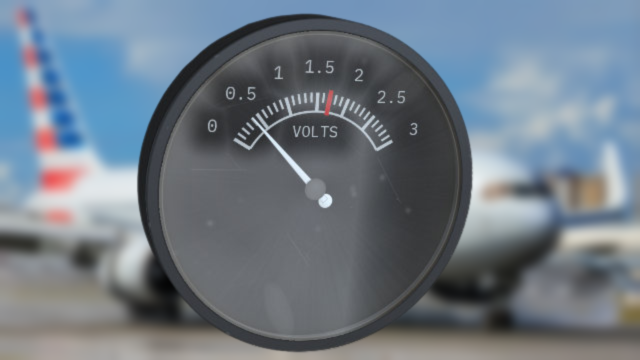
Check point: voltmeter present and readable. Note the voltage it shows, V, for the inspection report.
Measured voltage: 0.4 V
